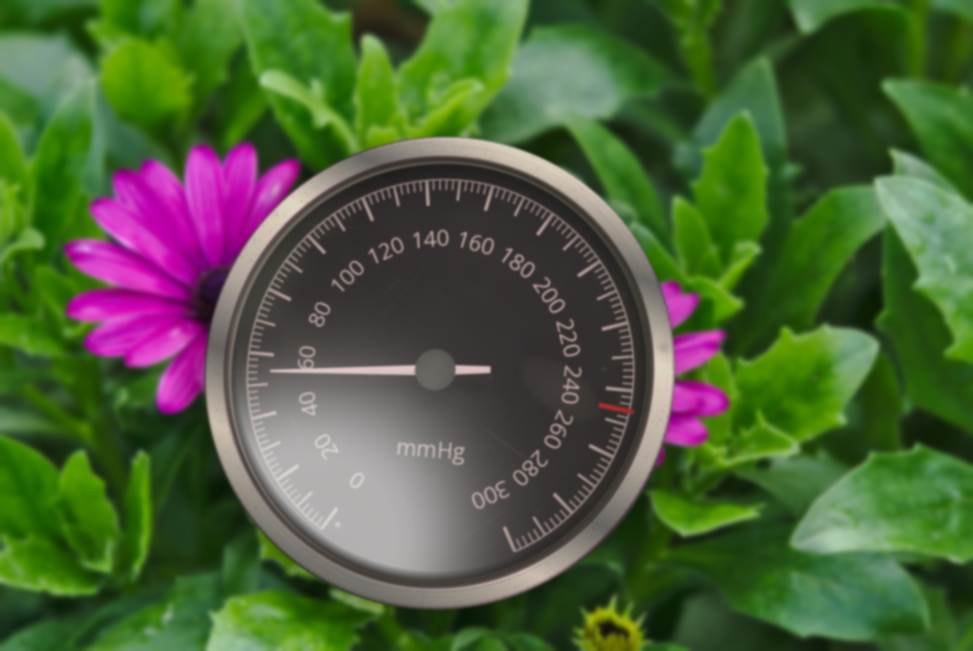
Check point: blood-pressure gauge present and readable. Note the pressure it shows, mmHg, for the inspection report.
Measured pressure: 54 mmHg
